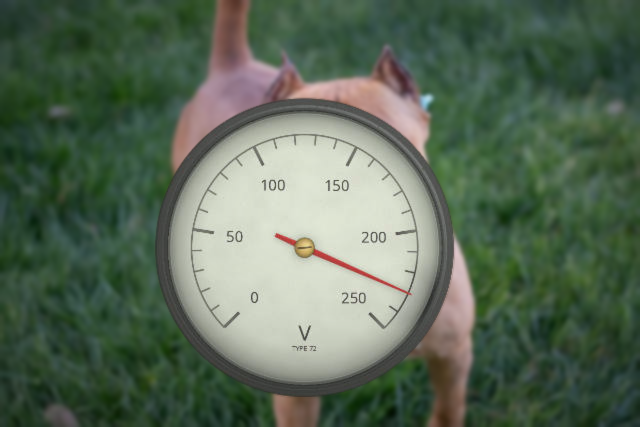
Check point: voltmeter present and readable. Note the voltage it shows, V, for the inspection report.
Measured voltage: 230 V
